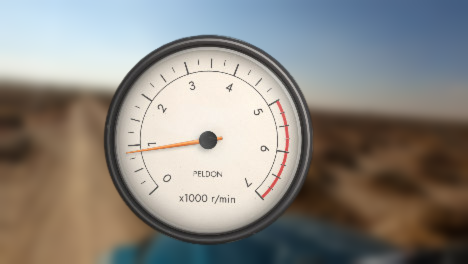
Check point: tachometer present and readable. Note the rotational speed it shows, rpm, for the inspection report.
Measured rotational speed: 875 rpm
